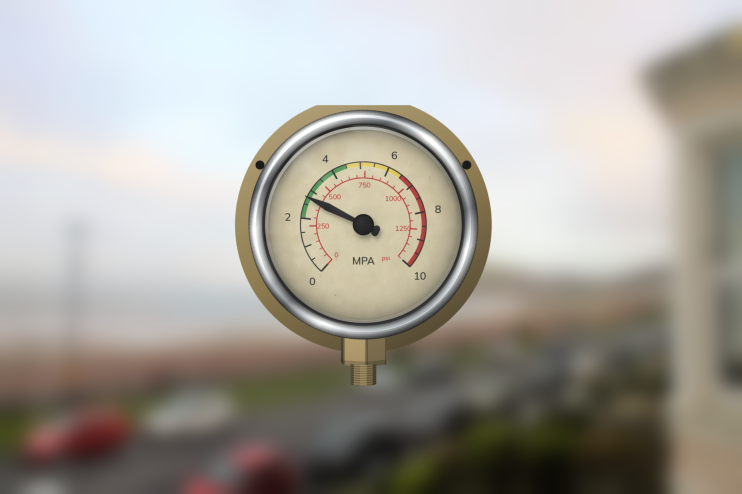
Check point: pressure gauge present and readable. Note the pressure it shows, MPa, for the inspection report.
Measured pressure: 2.75 MPa
